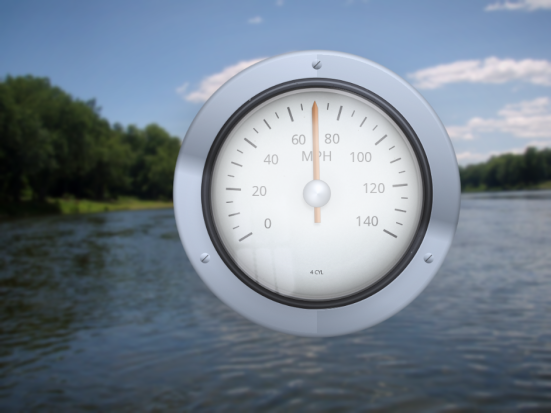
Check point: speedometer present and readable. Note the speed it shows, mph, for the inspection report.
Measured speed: 70 mph
